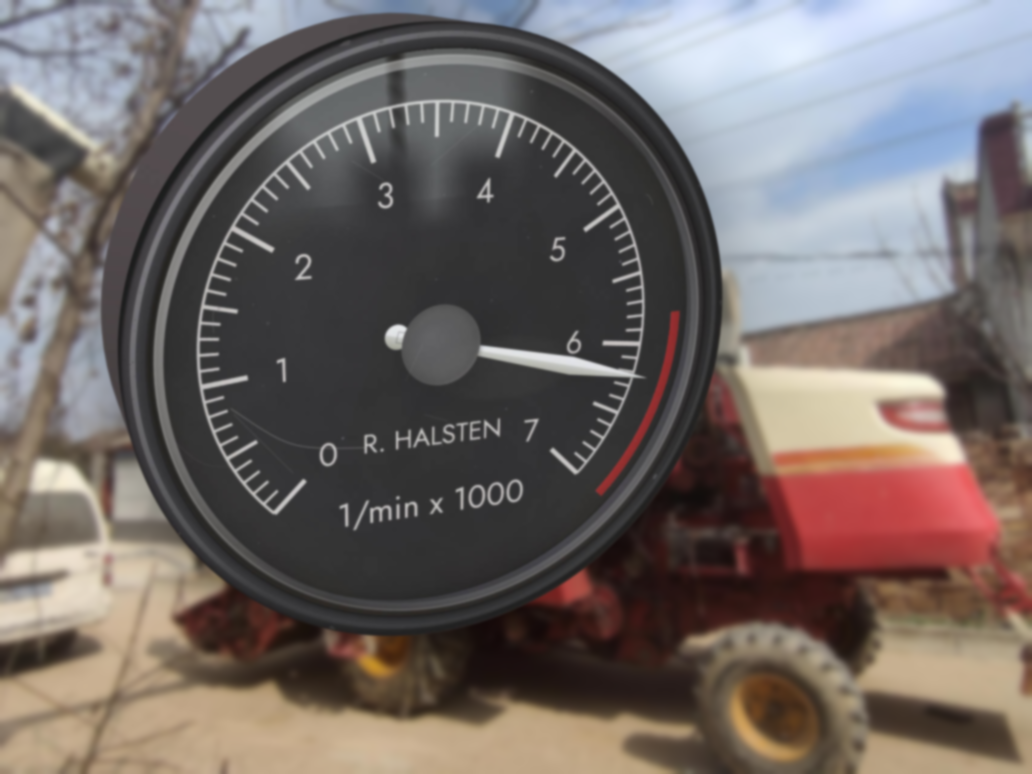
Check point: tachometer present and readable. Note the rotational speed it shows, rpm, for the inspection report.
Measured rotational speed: 6200 rpm
